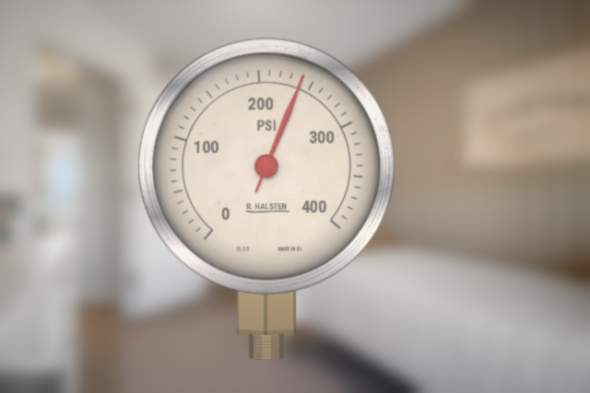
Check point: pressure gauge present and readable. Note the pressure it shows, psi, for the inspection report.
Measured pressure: 240 psi
